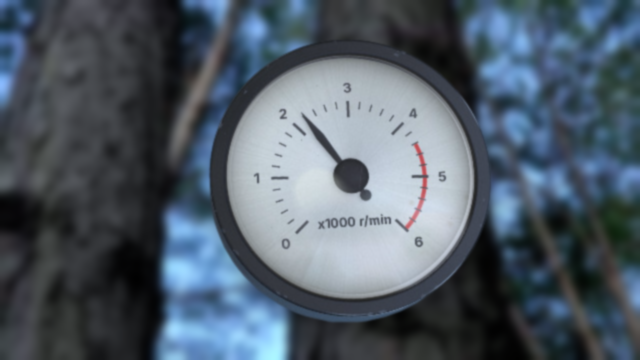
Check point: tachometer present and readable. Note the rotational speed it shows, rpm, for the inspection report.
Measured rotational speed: 2200 rpm
